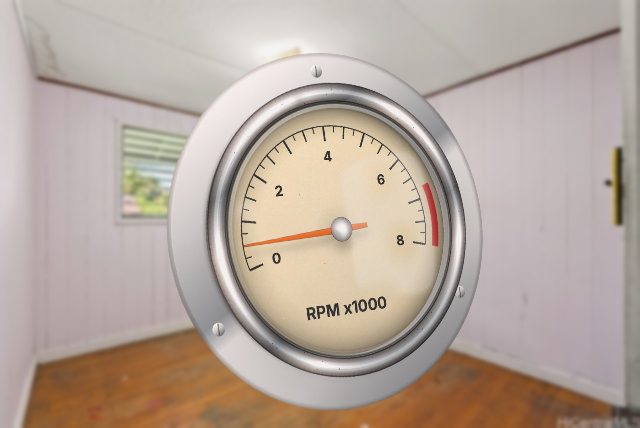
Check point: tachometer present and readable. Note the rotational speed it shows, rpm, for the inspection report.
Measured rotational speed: 500 rpm
